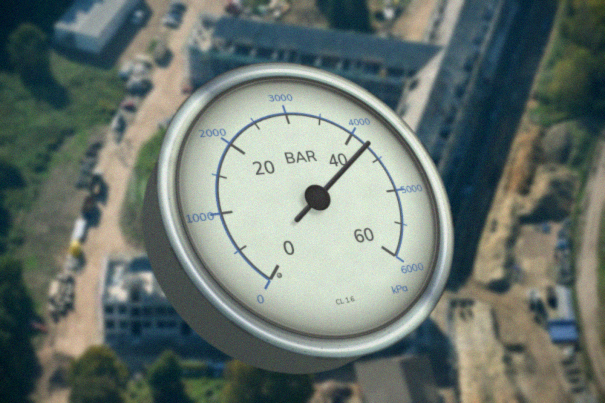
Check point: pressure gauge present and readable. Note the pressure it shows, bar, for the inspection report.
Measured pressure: 42.5 bar
